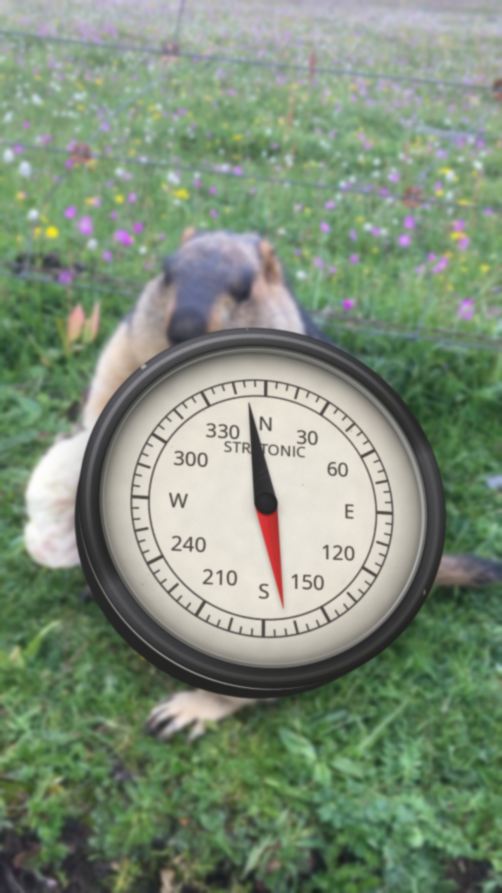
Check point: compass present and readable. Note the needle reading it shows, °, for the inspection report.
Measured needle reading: 170 °
